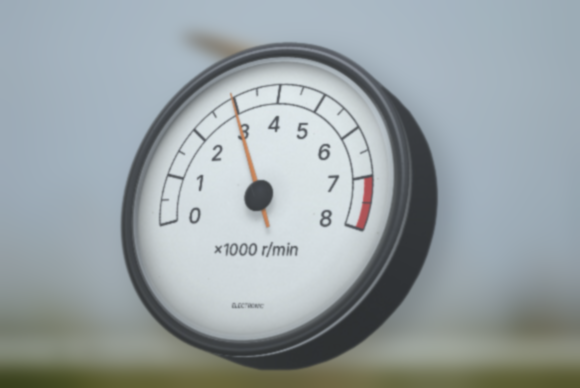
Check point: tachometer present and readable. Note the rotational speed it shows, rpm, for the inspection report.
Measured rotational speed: 3000 rpm
